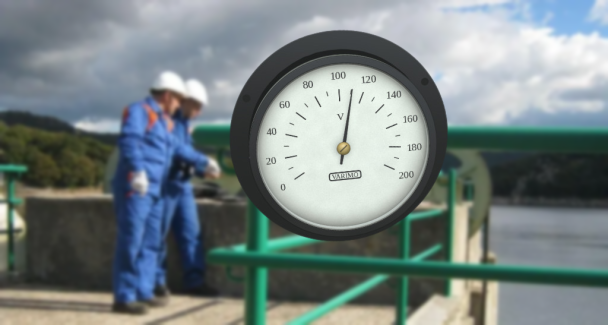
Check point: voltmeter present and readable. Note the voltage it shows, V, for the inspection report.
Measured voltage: 110 V
